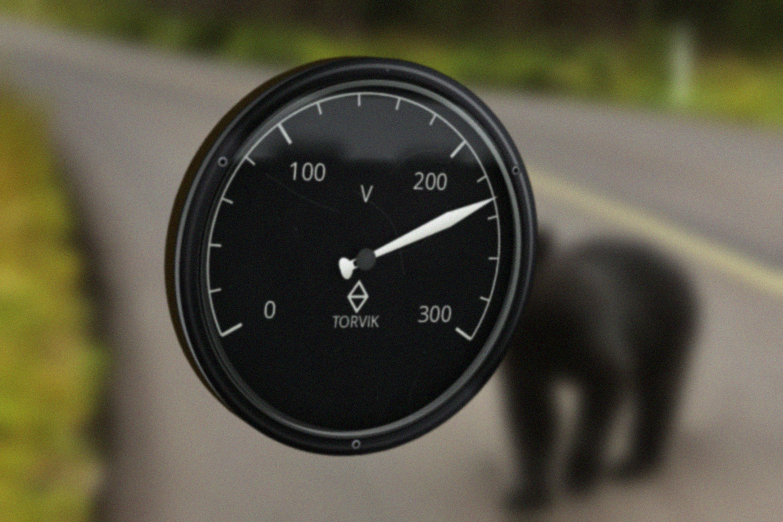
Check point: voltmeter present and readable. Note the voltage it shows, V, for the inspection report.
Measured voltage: 230 V
